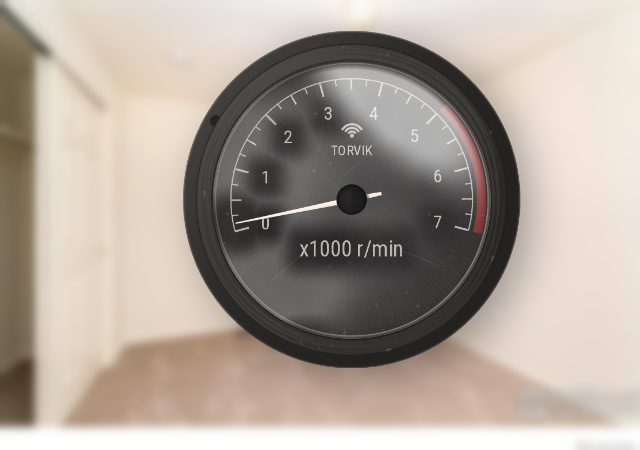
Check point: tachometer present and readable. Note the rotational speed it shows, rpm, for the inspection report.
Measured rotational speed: 125 rpm
